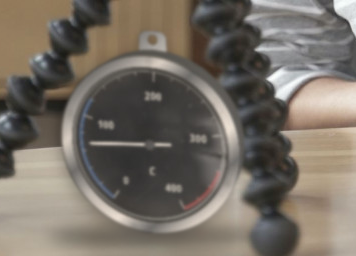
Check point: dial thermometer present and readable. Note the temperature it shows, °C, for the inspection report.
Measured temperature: 70 °C
